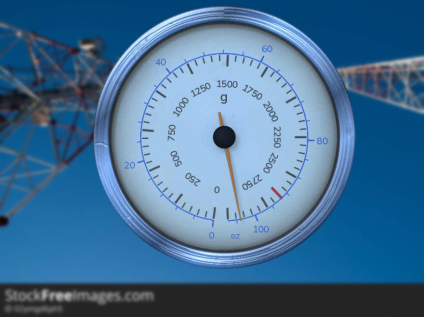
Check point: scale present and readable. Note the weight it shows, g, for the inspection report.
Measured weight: 2925 g
